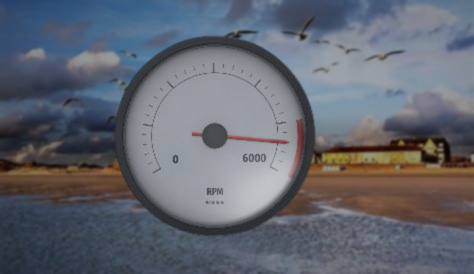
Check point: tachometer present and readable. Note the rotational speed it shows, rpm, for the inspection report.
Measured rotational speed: 5400 rpm
